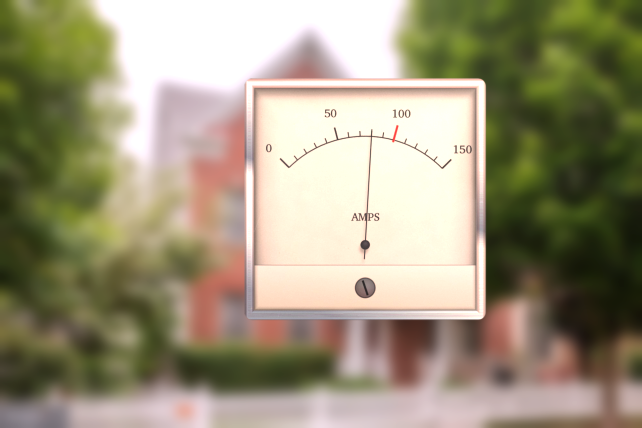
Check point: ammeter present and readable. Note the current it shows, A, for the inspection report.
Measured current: 80 A
